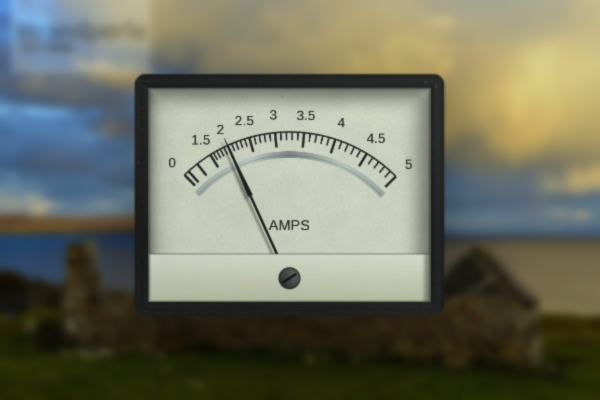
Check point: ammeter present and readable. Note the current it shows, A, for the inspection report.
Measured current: 2 A
